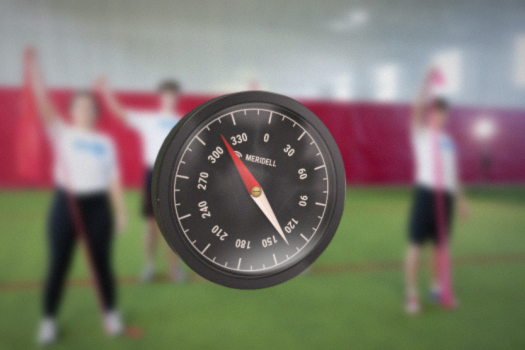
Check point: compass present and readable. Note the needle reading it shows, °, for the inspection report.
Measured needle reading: 315 °
